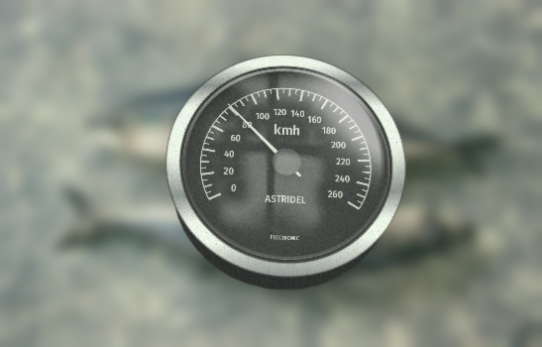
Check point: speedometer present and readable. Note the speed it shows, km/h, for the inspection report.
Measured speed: 80 km/h
